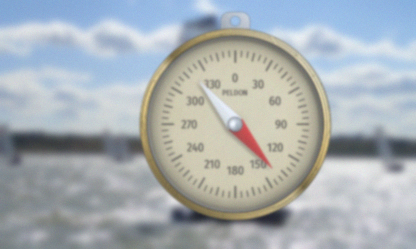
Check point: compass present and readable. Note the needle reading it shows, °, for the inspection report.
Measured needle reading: 140 °
